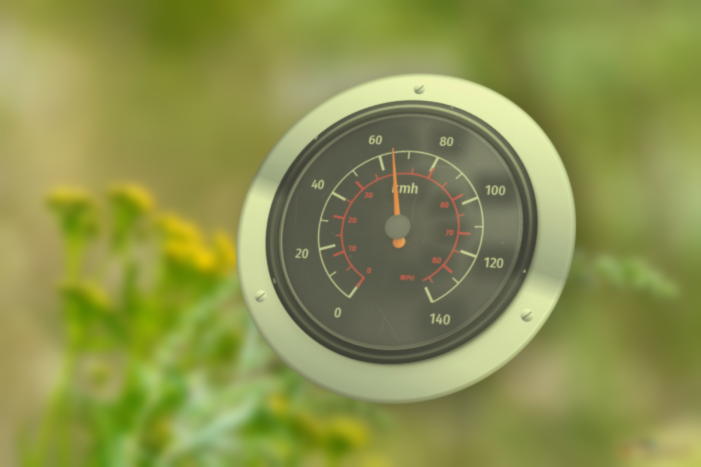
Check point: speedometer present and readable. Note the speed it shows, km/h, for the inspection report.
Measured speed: 65 km/h
